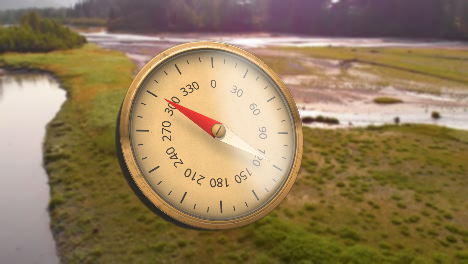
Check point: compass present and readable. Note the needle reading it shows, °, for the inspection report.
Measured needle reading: 300 °
